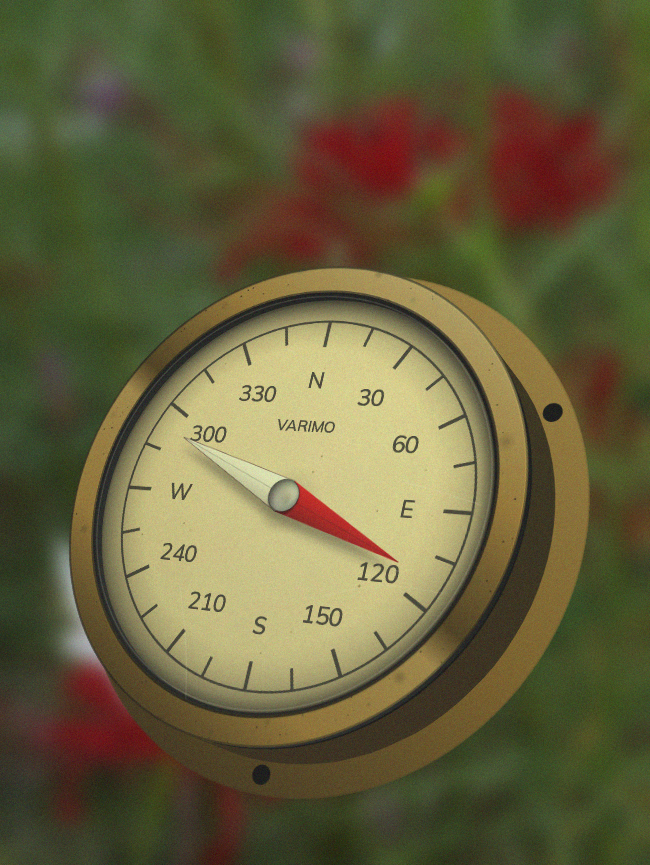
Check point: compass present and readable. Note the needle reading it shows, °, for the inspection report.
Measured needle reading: 112.5 °
